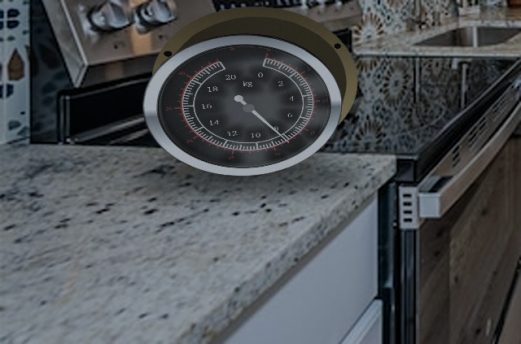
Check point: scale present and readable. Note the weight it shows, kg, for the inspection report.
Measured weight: 8 kg
